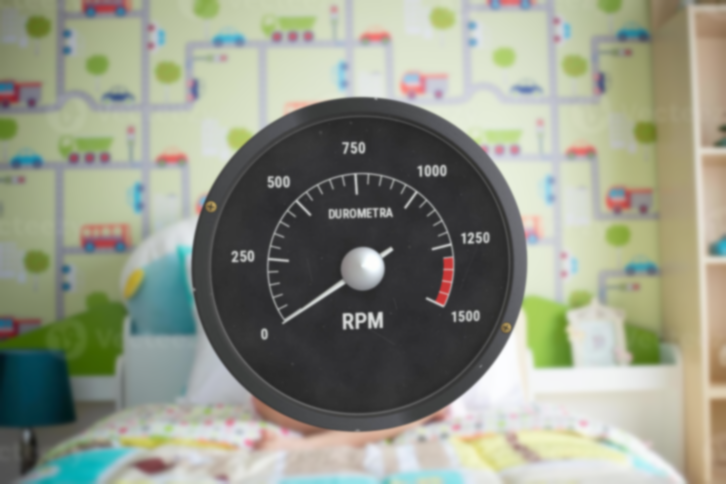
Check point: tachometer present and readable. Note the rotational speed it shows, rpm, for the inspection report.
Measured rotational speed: 0 rpm
